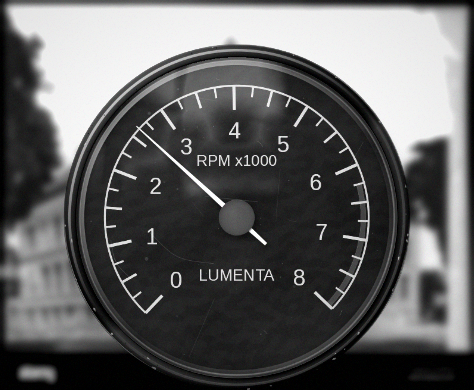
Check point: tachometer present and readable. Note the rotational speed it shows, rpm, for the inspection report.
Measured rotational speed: 2625 rpm
